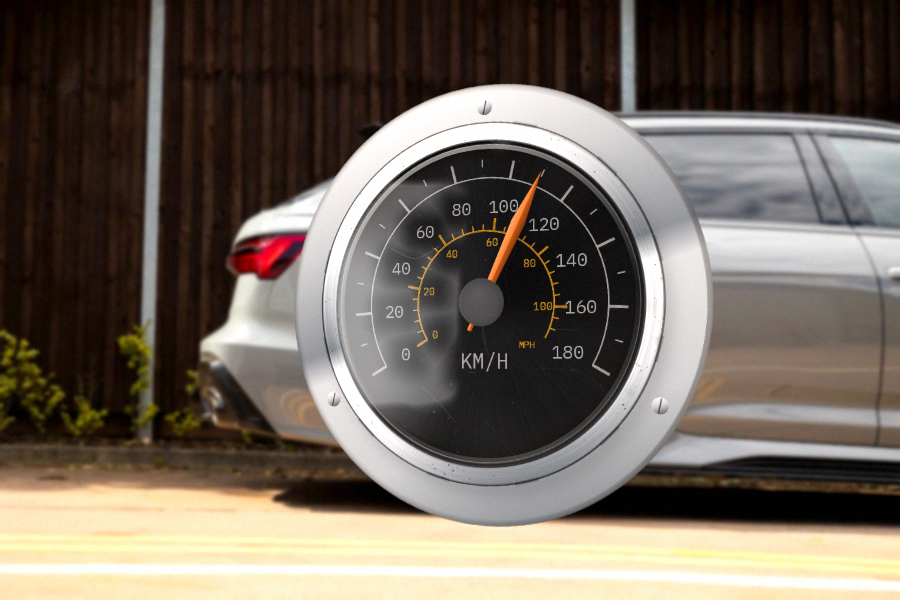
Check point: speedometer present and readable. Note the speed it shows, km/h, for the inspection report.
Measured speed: 110 km/h
